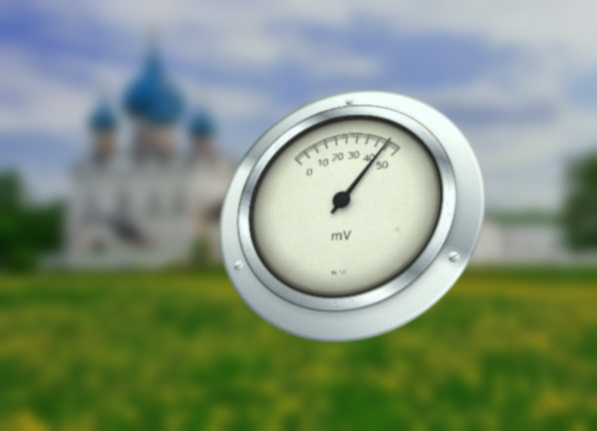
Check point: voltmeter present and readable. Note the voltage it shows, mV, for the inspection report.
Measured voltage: 45 mV
